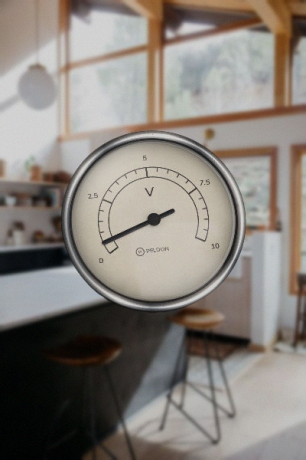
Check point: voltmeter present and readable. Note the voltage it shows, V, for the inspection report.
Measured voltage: 0.5 V
